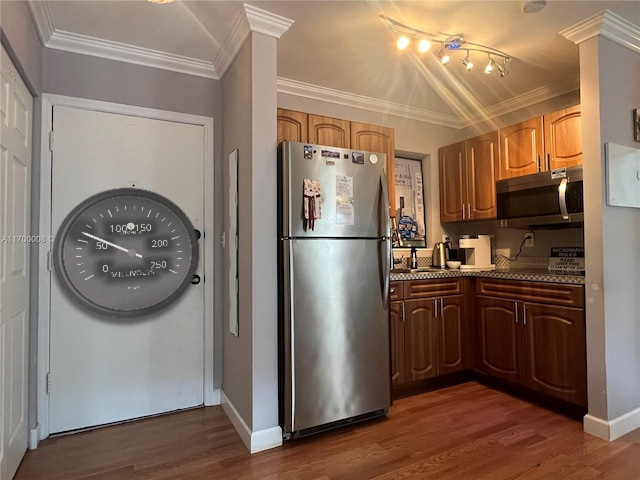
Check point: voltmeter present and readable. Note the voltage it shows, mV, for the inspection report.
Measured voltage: 60 mV
